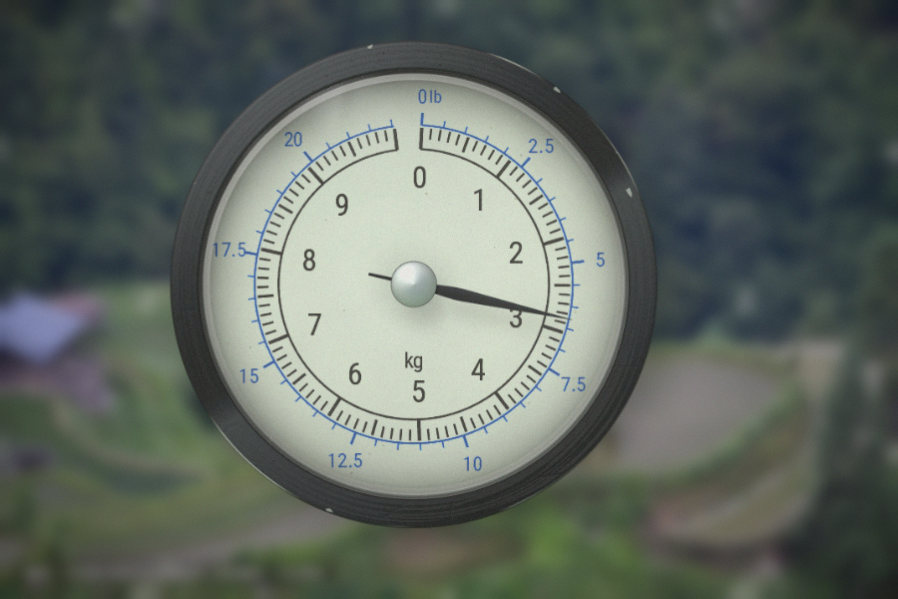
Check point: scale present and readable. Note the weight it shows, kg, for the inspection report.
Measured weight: 2.85 kg
